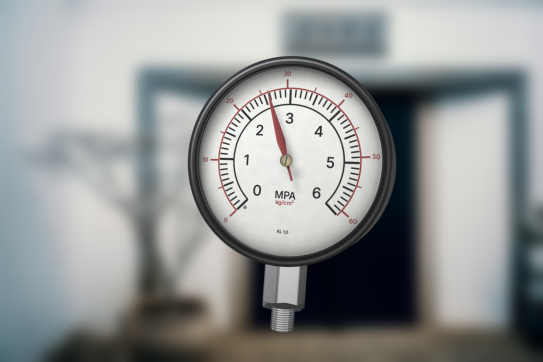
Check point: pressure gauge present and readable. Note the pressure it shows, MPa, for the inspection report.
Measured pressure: 2.6 MPa
